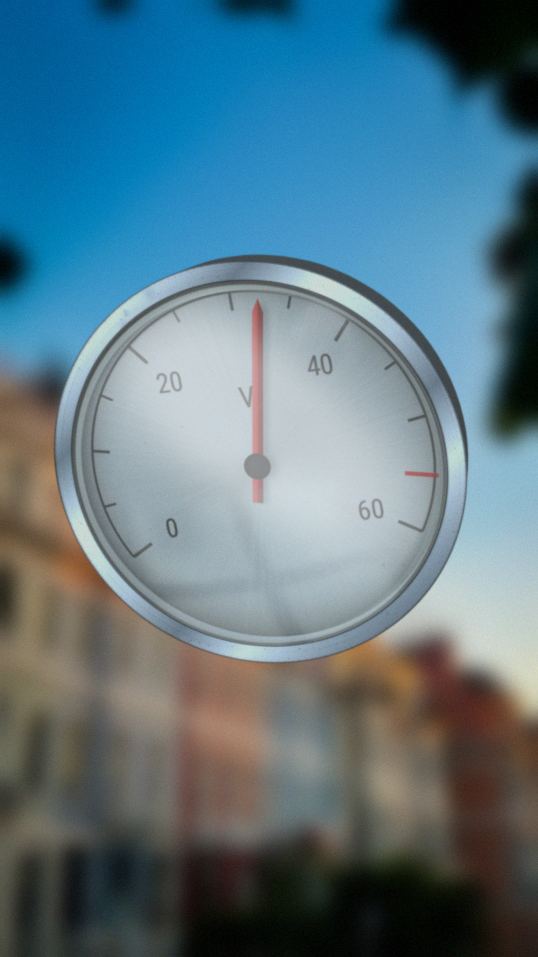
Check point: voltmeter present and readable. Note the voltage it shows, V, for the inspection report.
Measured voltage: 32.5 V
